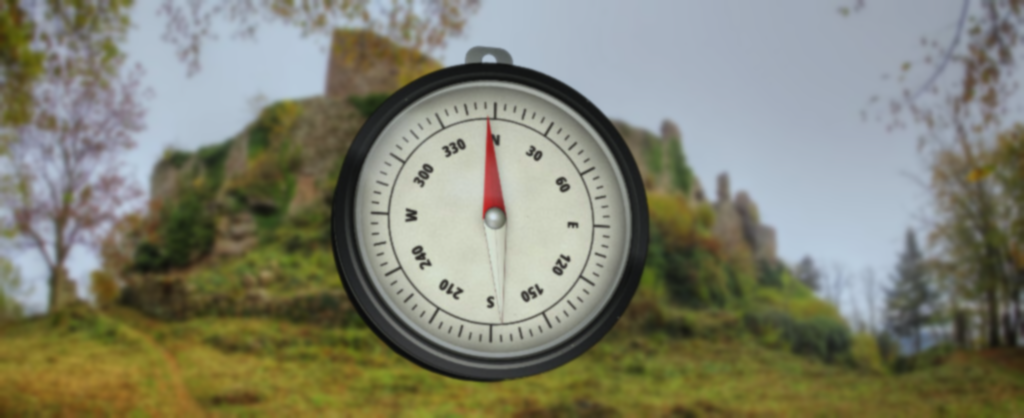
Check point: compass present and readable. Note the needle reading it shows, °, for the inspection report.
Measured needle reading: 355 °
